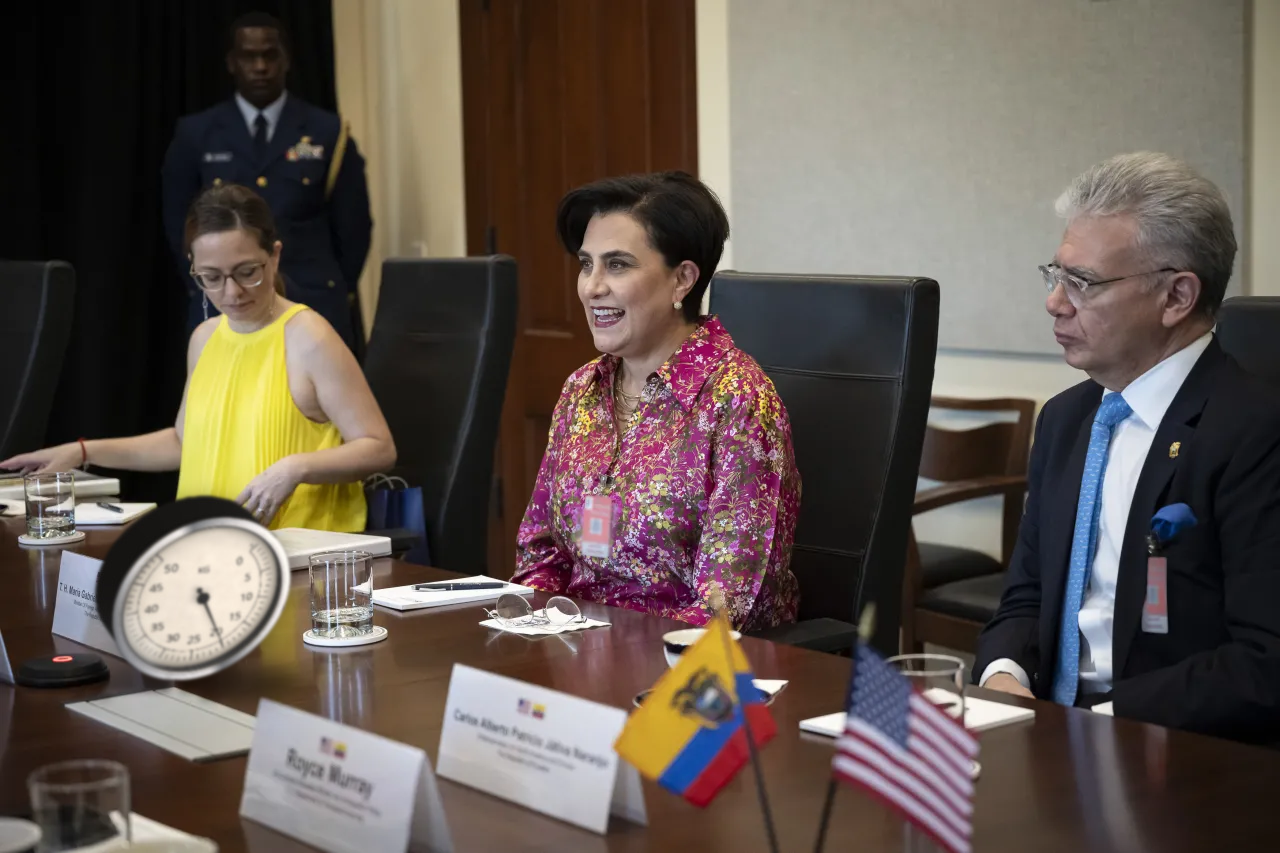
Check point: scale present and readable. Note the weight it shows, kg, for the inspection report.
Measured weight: 20 kg
